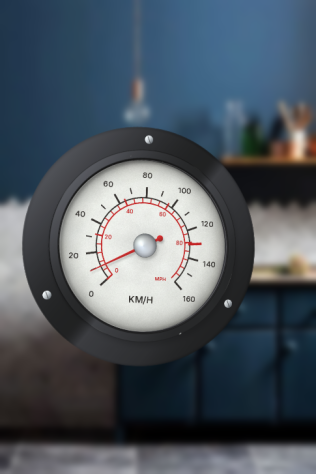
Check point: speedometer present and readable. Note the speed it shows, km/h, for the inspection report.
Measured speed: 10 km/h
